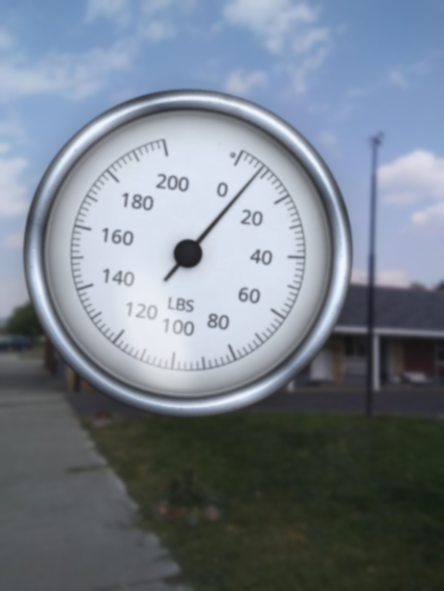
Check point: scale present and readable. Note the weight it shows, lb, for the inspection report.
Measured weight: 8 lb
